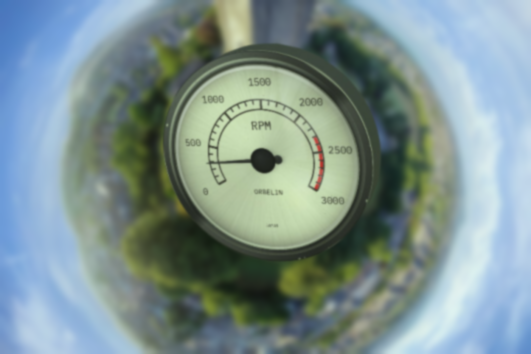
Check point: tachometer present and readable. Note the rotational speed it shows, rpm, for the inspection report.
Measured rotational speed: 300 rpm
